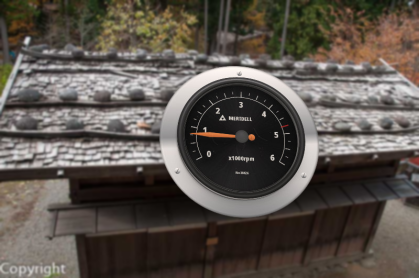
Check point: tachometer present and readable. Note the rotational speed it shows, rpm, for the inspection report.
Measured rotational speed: 750 rpm
